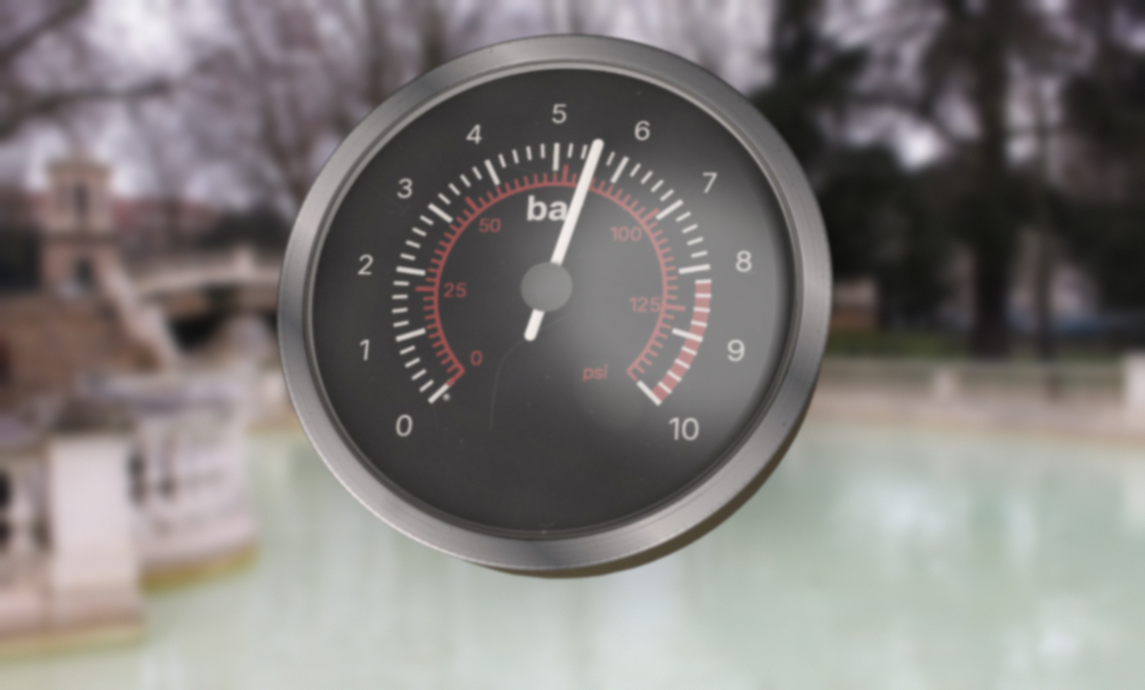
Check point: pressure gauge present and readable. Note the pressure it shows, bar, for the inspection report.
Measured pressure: 5.6 bar
